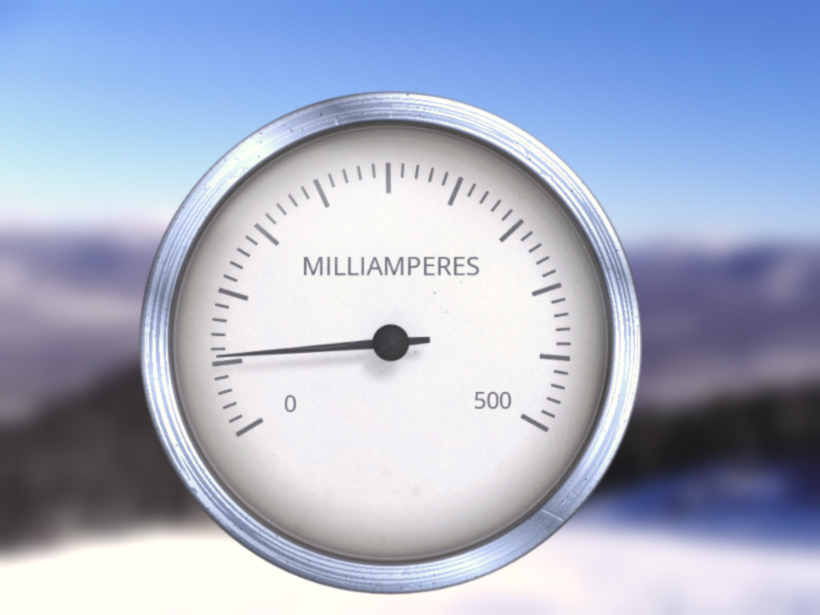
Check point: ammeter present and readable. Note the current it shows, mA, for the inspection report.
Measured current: 55 mA
